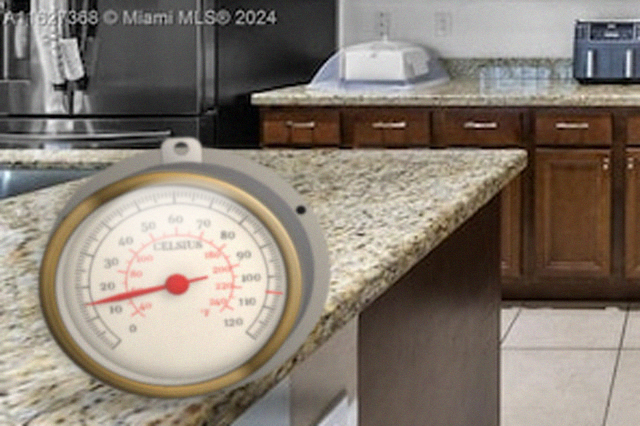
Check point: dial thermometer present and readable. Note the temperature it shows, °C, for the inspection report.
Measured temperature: 15 °C
